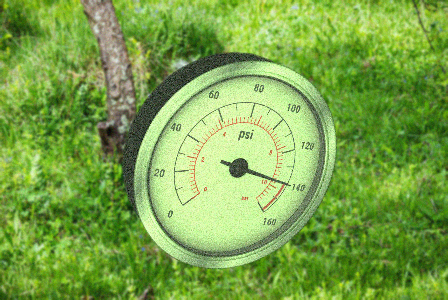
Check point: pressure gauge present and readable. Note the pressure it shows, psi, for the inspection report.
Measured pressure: 140 psi
